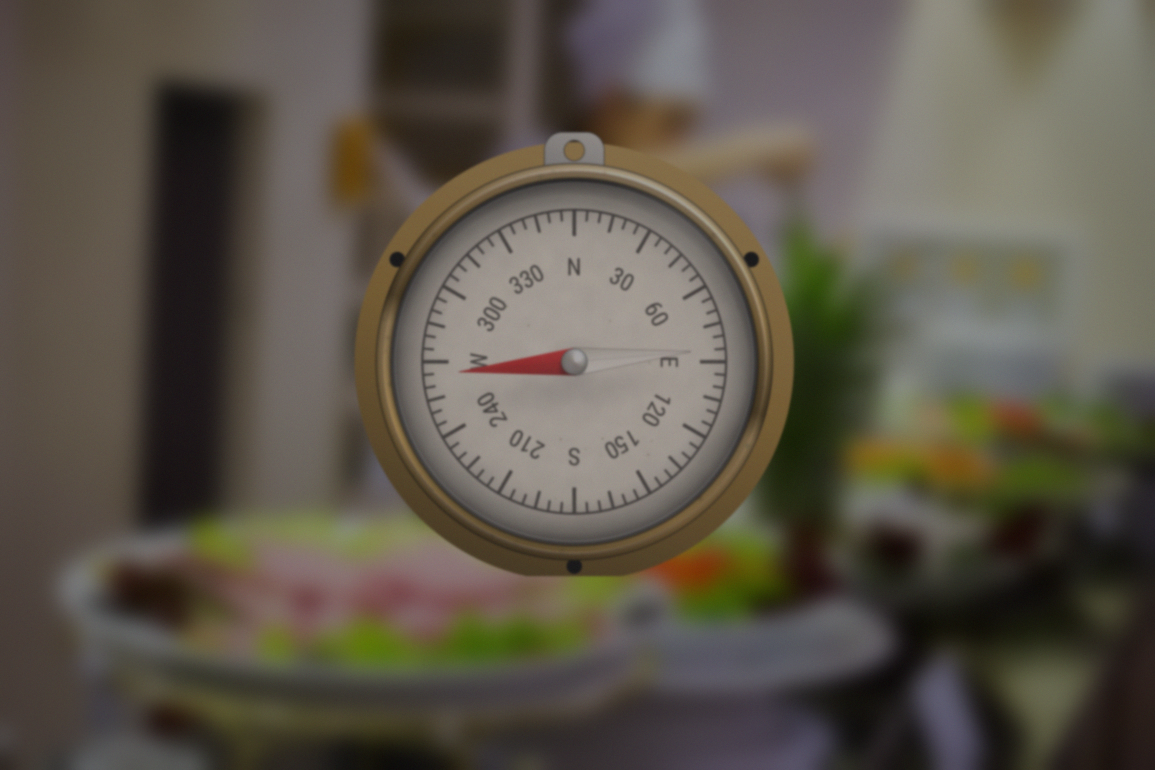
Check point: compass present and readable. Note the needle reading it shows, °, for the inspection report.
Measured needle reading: 265 °
